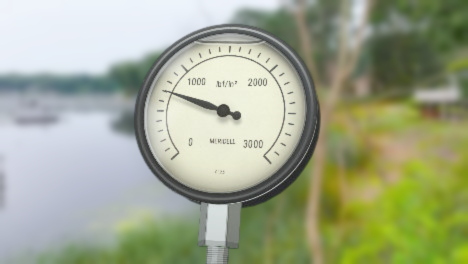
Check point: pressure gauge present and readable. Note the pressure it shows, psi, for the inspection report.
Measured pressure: 700 psi
